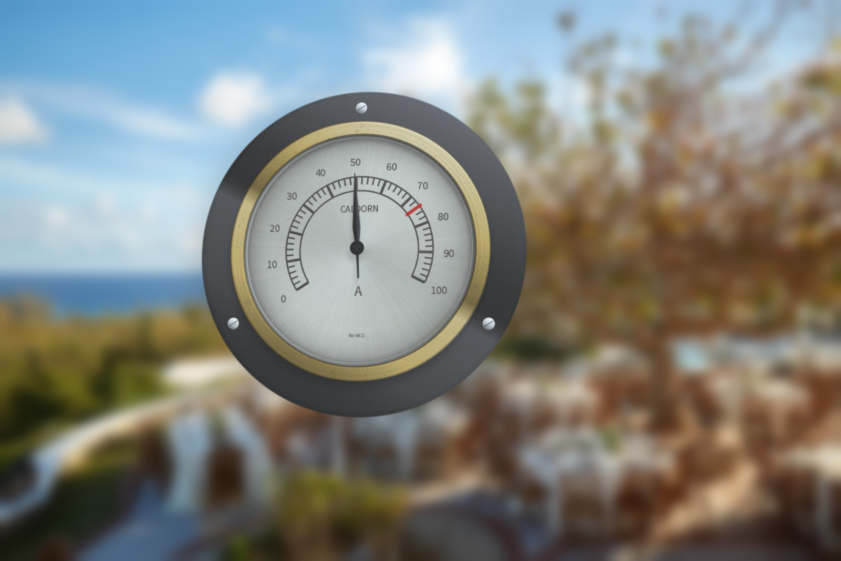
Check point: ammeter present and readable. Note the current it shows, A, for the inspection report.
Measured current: 50 A
